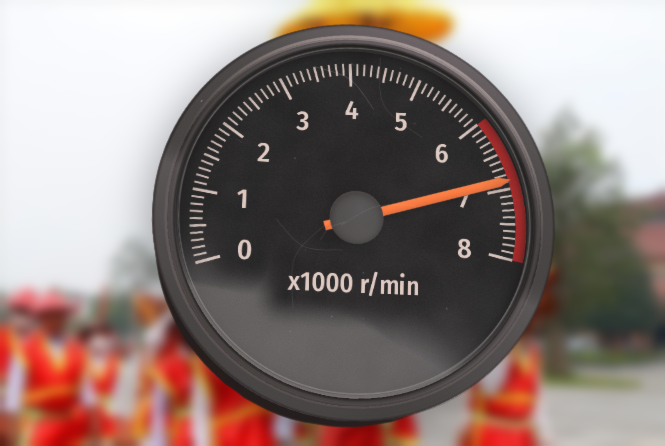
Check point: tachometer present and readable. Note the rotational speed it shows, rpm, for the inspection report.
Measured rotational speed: 6900 rpm
